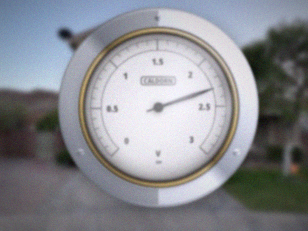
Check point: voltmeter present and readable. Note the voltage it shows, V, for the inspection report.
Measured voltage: 2.3 V
